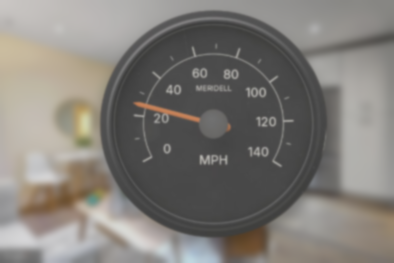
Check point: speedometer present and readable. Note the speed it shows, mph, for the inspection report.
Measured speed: 25 mph
